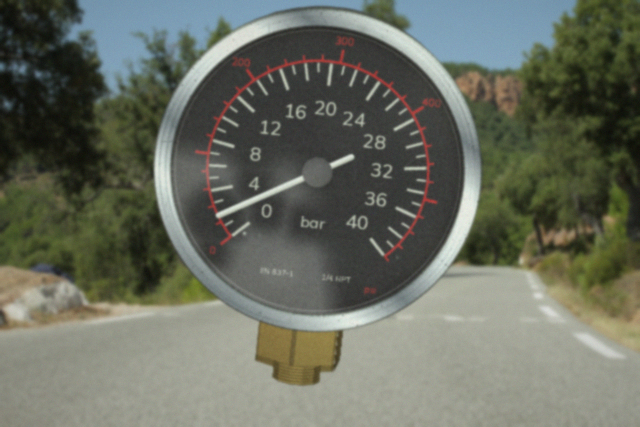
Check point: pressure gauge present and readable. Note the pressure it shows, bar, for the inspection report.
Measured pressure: 2 bar
